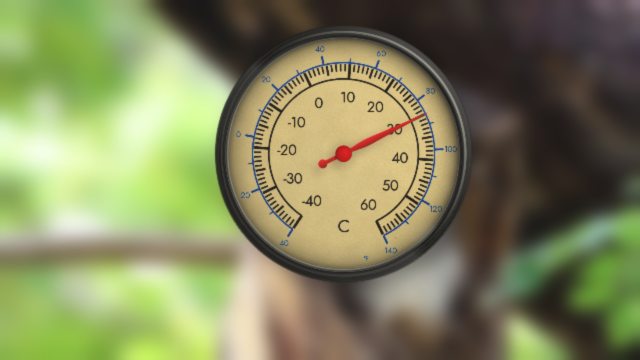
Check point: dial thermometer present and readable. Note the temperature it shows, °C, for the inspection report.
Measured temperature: 30 °C
